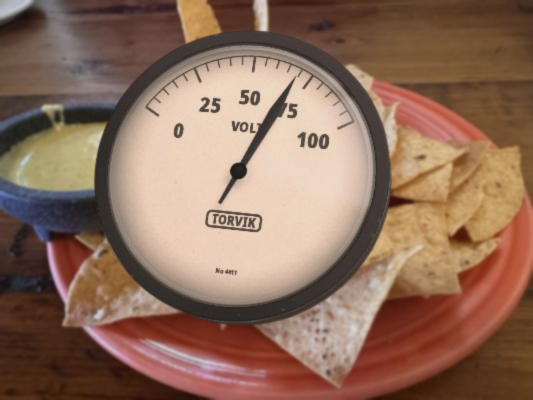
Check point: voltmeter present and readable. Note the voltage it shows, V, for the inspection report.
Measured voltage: 70 V
